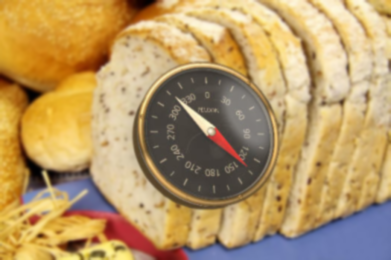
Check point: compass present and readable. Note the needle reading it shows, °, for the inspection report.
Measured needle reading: 135 °
